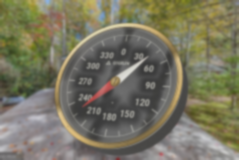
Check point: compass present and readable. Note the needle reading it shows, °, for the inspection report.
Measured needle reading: 225 °
